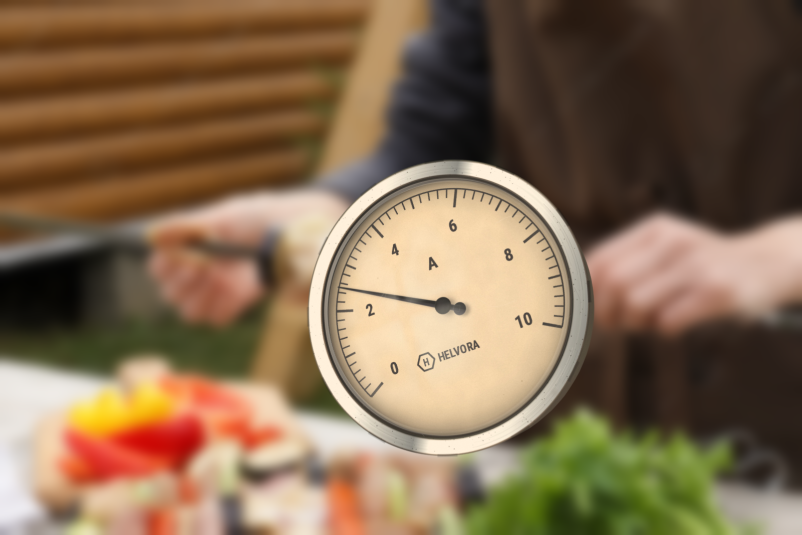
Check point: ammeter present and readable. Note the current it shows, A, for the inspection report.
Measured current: 2.5 A
